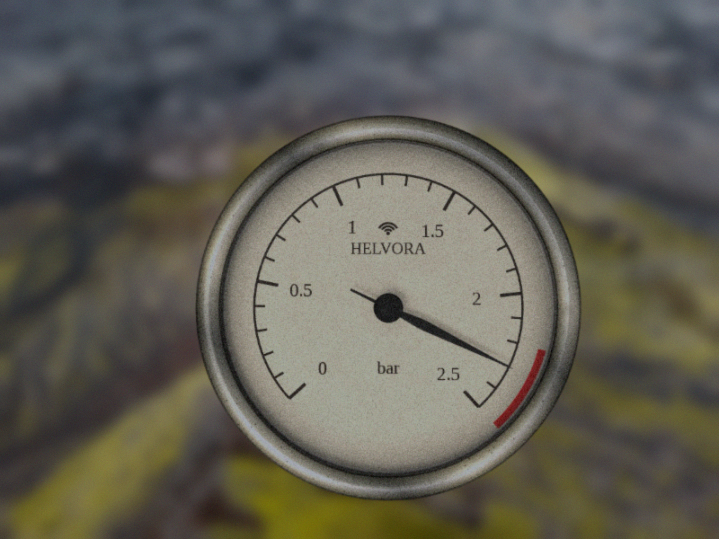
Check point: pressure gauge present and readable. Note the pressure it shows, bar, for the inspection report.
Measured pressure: 2.3 bar
